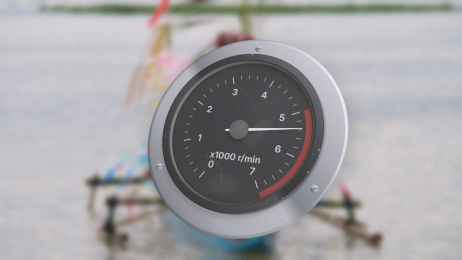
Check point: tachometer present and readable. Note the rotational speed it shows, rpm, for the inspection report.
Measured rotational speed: 5400 rpm
